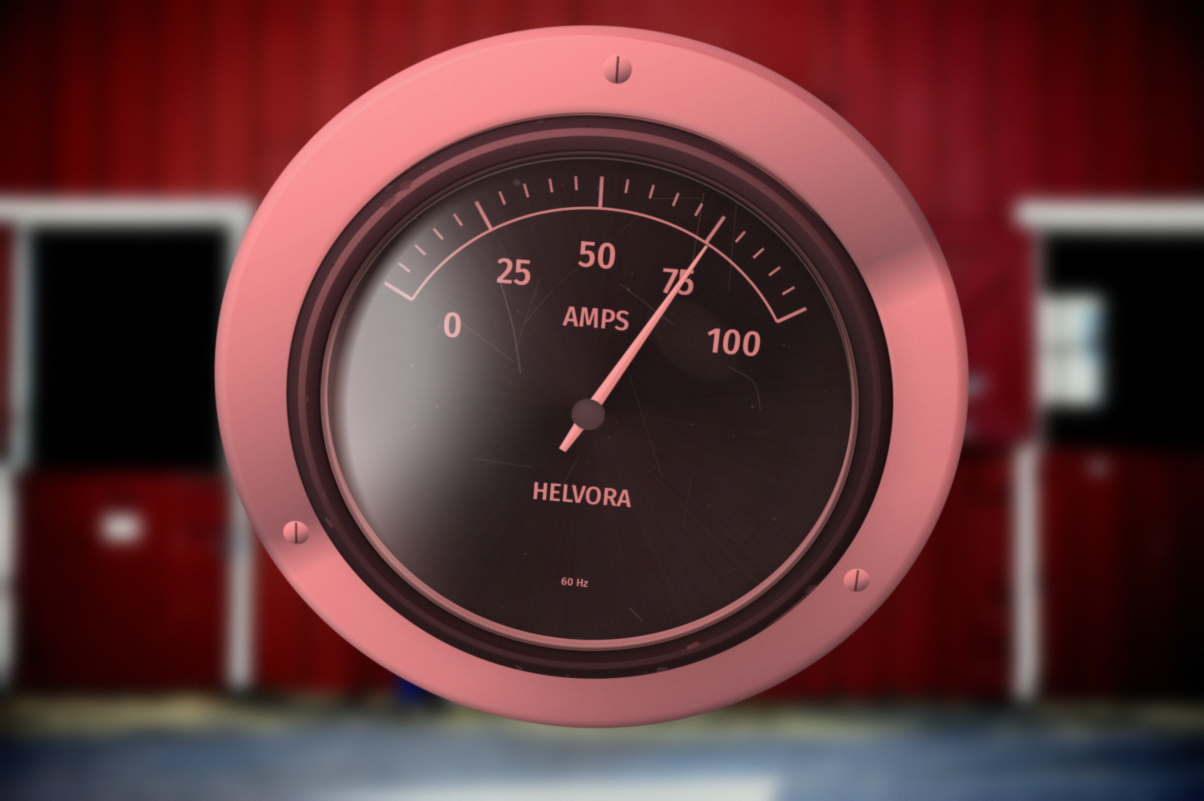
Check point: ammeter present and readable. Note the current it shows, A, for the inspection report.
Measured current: 75 A
